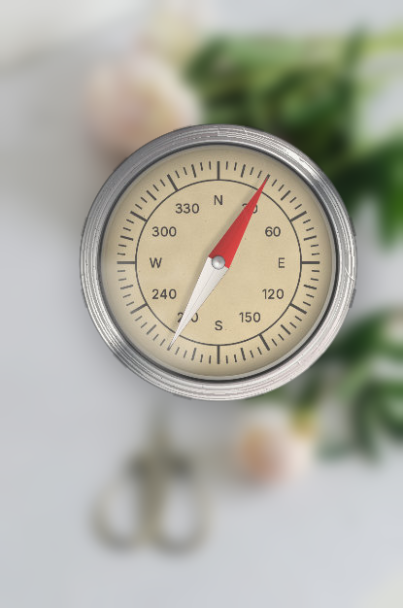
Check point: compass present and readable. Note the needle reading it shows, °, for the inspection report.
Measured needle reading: 30 °
